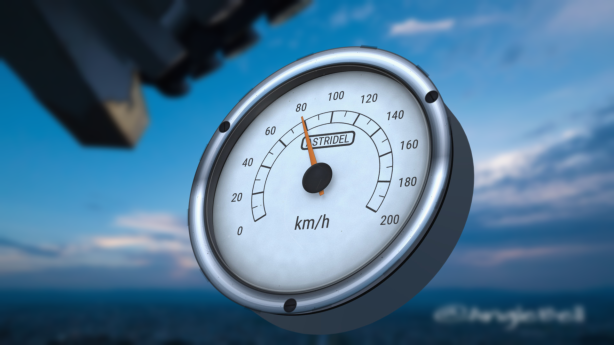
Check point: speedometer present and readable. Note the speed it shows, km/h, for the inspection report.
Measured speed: 80 km/h
